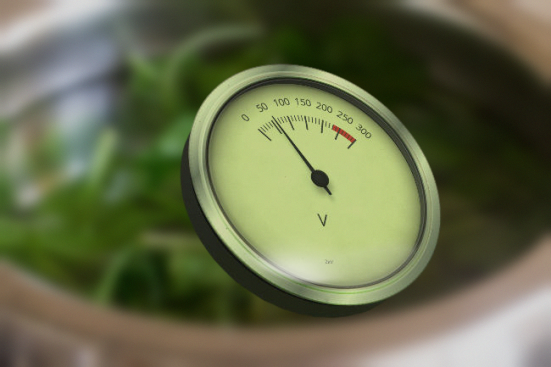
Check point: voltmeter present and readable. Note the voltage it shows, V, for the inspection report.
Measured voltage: 50 V
